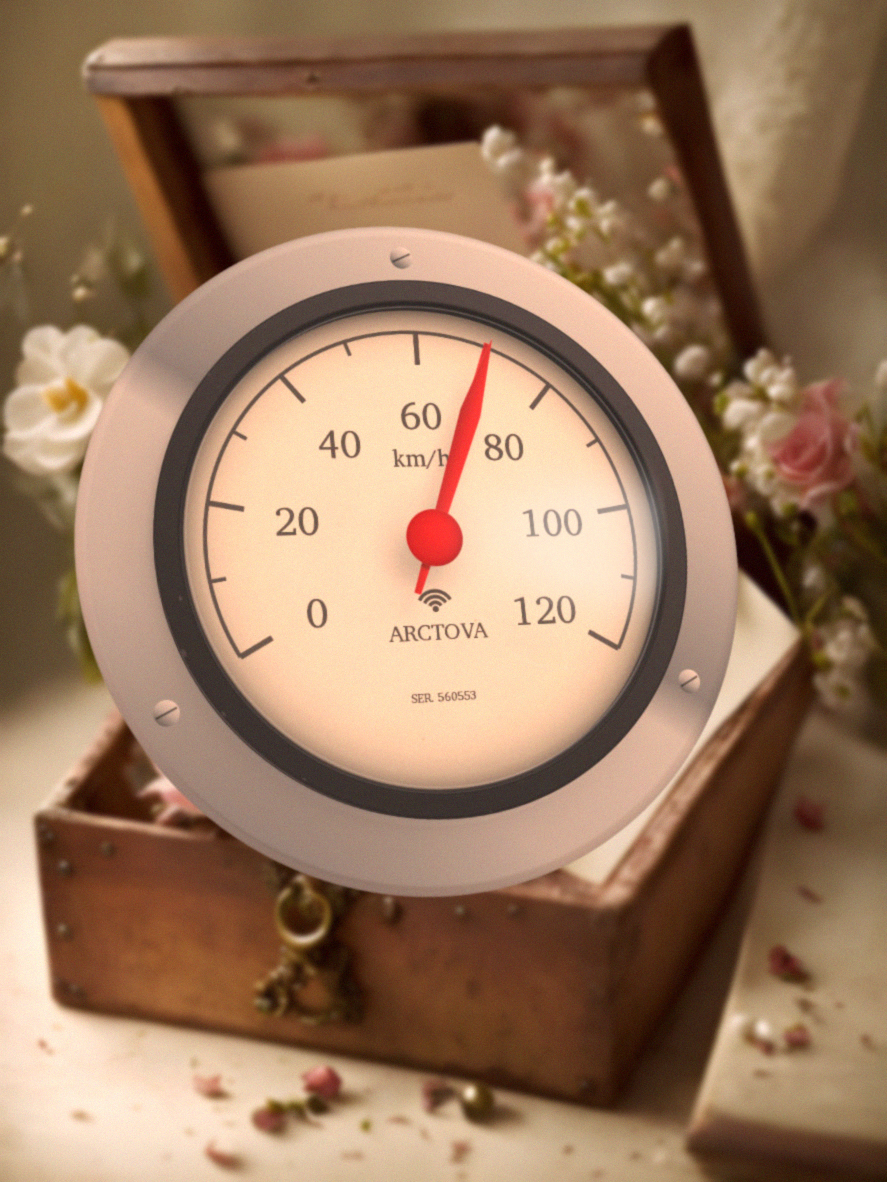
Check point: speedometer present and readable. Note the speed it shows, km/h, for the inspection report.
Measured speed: 70 km/h
